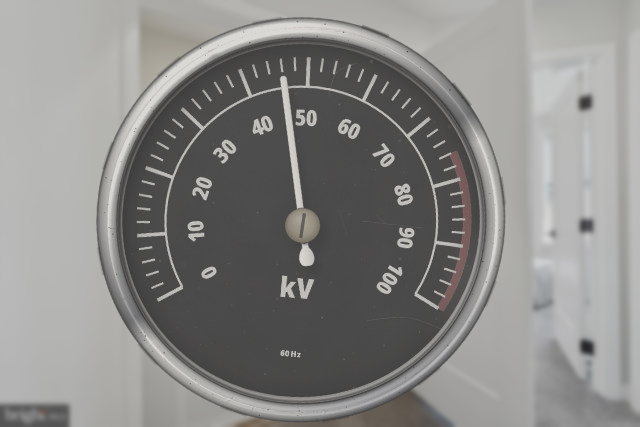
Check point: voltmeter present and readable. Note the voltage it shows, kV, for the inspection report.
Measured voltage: 46 kV
